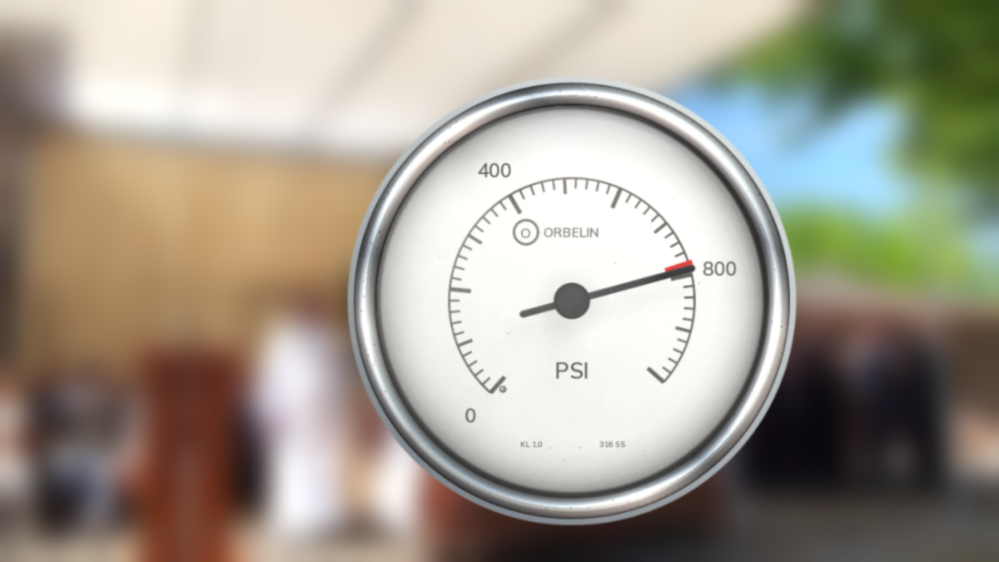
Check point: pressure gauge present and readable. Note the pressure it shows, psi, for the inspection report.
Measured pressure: 790 psi
